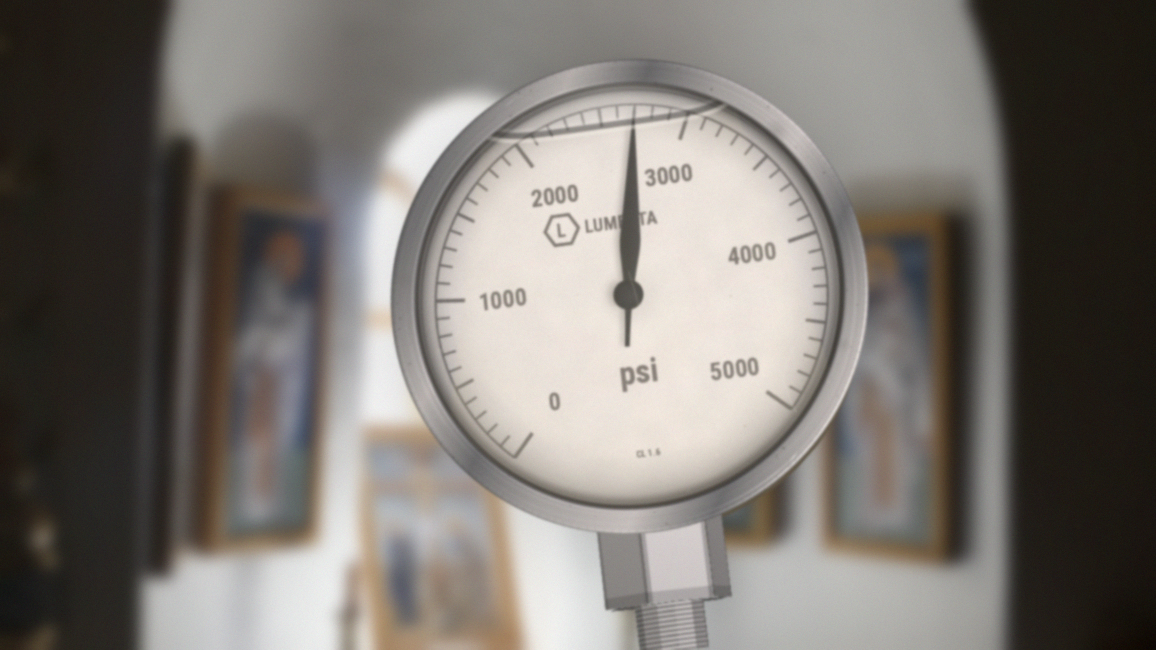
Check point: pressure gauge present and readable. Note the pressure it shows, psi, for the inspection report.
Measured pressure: 2700 psi
